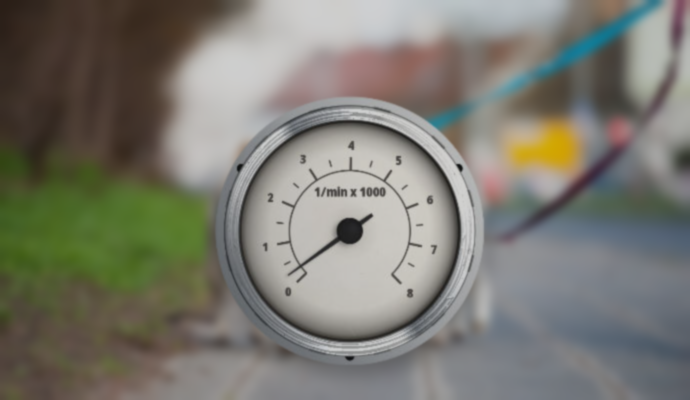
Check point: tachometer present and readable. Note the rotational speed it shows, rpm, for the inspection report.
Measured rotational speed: 250 rpm
